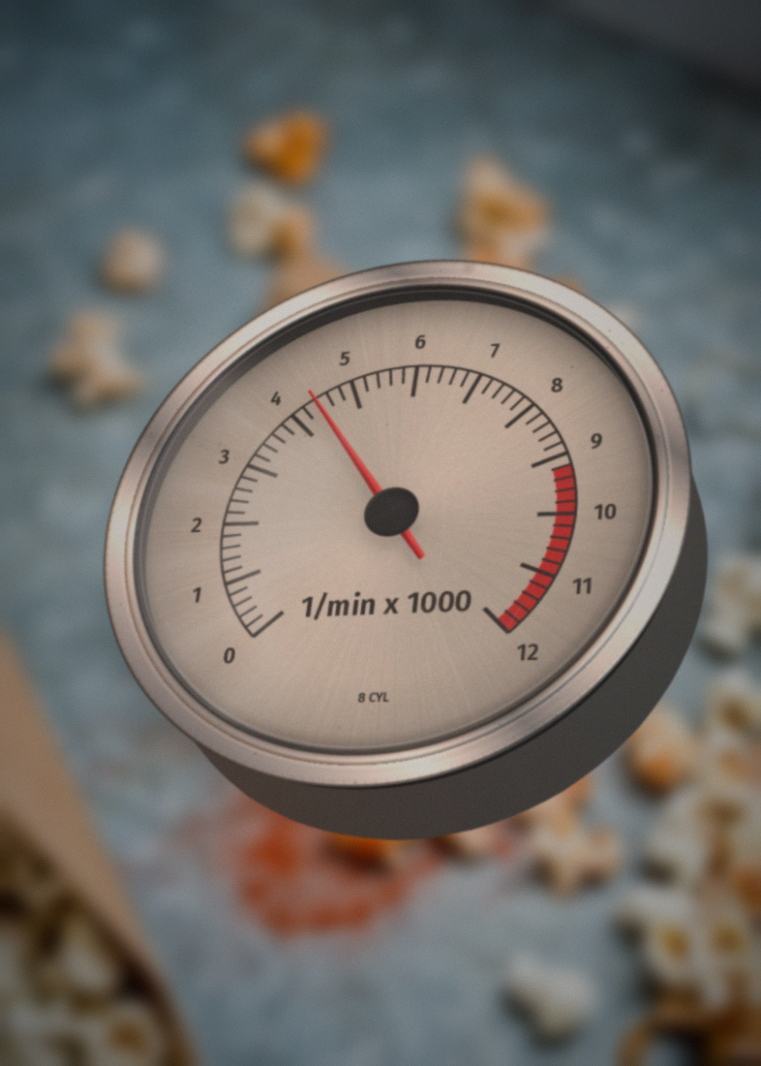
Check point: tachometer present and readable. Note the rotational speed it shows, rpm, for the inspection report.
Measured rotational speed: 4400 rpm
